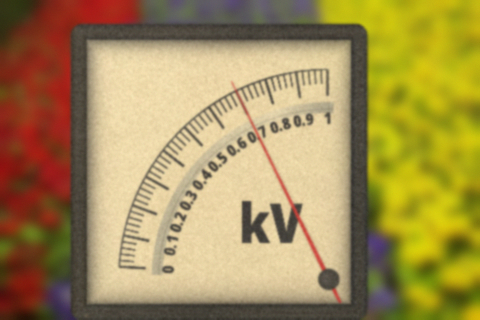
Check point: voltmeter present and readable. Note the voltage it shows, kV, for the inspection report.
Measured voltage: 0.7 kV
